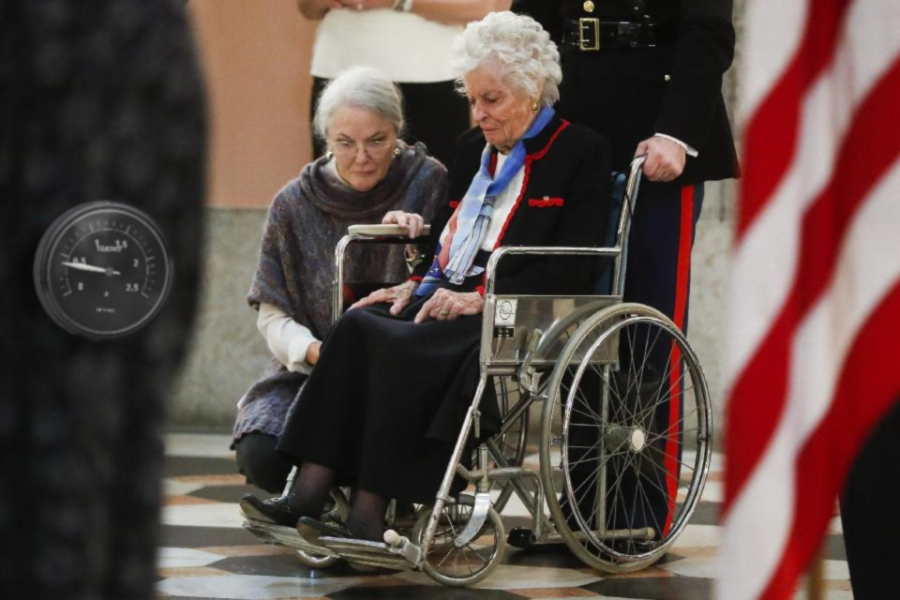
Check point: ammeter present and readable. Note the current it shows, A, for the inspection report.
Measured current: 0.4 A
